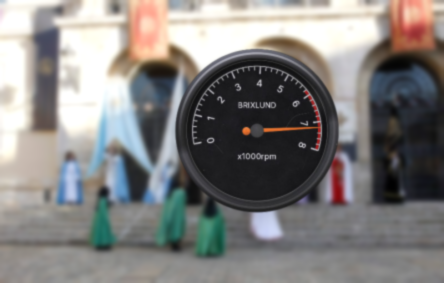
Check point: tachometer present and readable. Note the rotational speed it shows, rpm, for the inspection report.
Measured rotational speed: 7200 rpm
